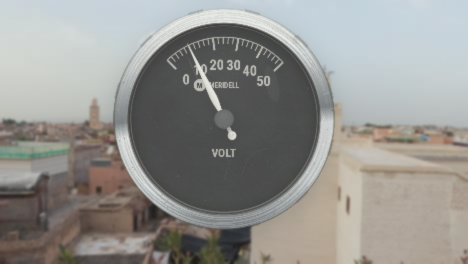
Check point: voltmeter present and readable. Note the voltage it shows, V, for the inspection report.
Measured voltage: 10 V
